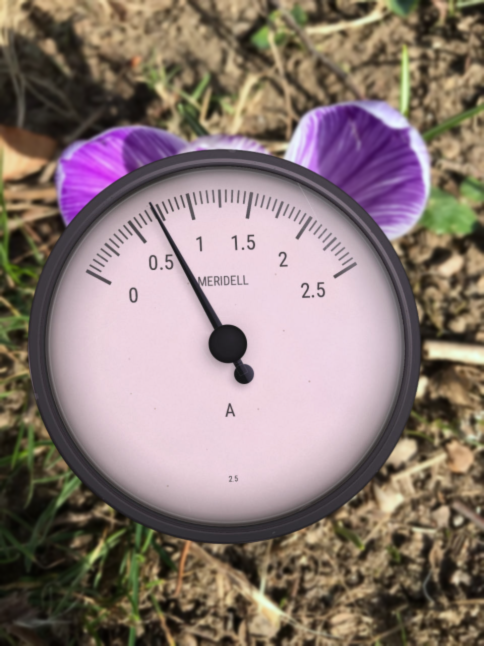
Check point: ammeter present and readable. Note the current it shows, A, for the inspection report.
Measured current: 0.7 A
